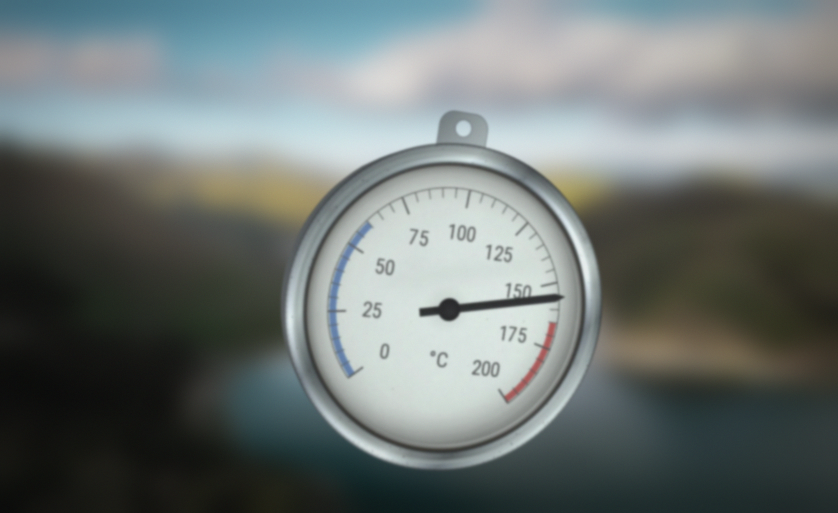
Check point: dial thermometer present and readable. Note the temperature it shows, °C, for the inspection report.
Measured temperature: 155 °C
